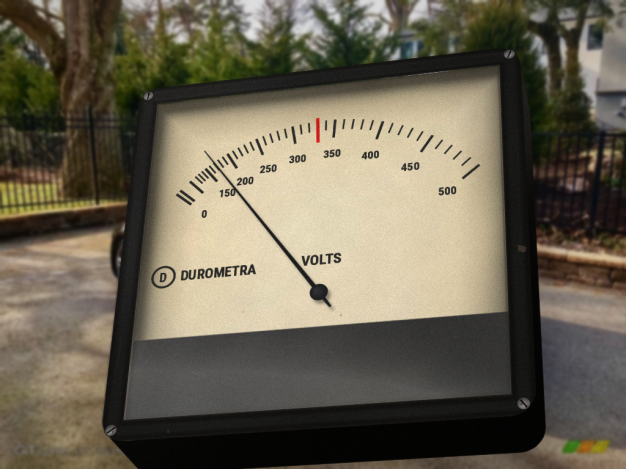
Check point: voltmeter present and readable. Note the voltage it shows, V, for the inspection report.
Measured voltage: 170 V
